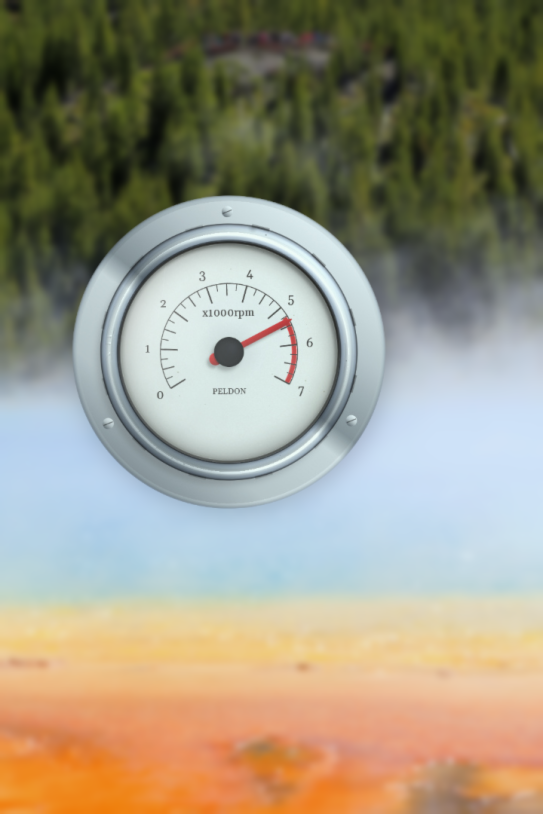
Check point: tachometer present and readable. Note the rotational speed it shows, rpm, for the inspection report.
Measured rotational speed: 5375 rpm
